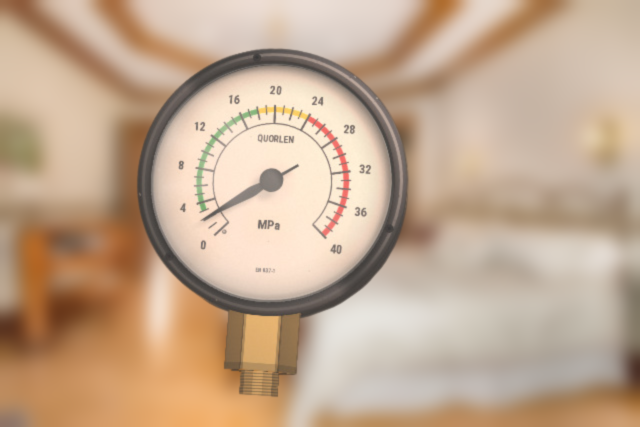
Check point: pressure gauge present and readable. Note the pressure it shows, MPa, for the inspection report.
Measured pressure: 2 MPa
